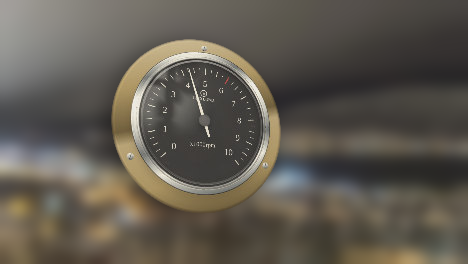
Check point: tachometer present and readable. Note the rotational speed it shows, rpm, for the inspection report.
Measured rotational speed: 4250 rpm
